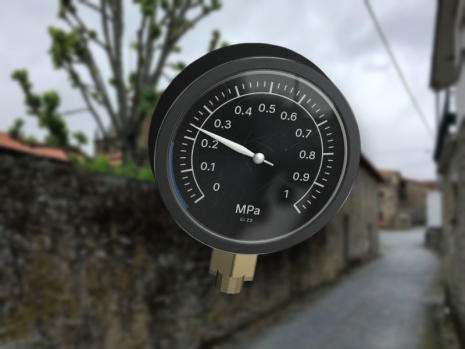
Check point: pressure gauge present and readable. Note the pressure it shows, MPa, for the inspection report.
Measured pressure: 0.24 MPa
